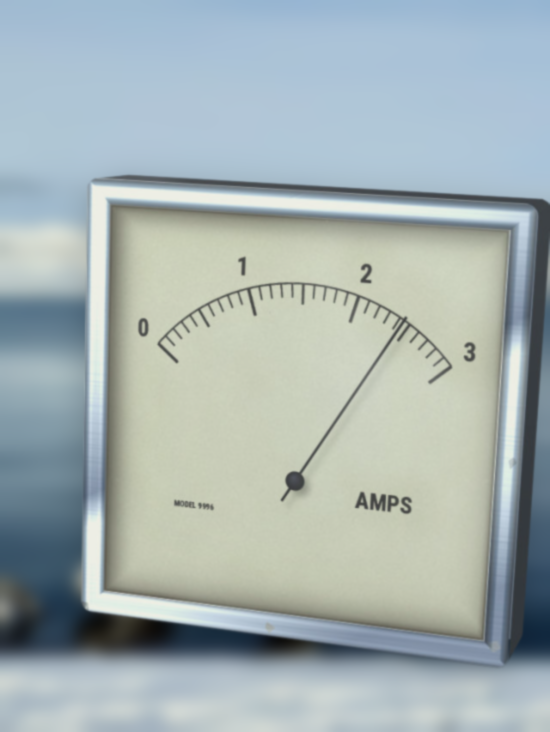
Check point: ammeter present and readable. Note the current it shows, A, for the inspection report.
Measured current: 2.45 A
